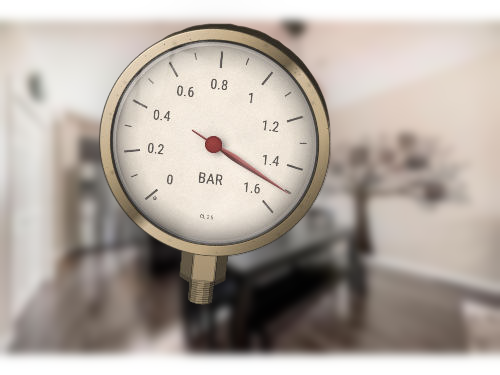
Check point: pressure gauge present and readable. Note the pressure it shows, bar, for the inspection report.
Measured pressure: 1.5 bar
